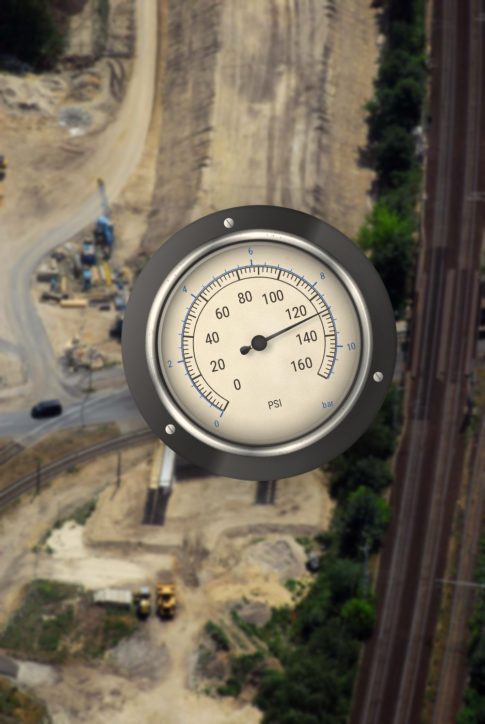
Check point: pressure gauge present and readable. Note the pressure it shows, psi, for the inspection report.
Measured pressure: 128 psi
